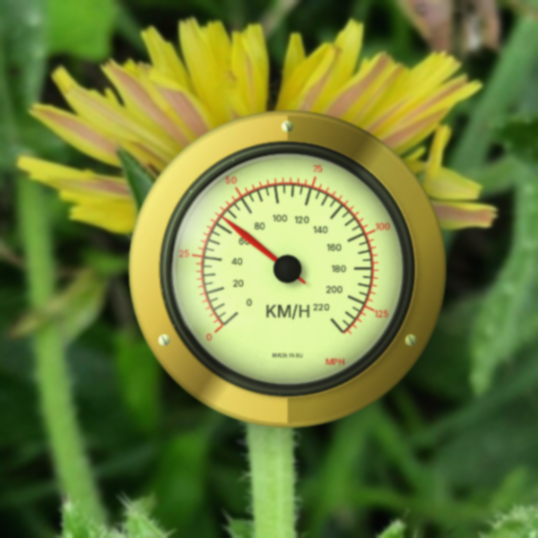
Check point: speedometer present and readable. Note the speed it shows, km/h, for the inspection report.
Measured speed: 65 km/h
